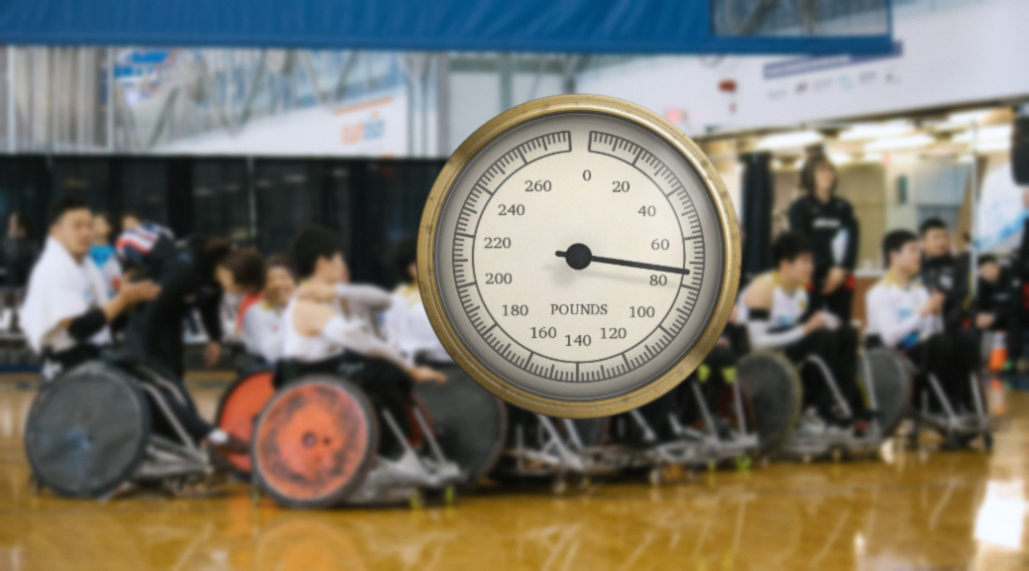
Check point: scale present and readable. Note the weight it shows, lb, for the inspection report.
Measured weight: 74 lb
